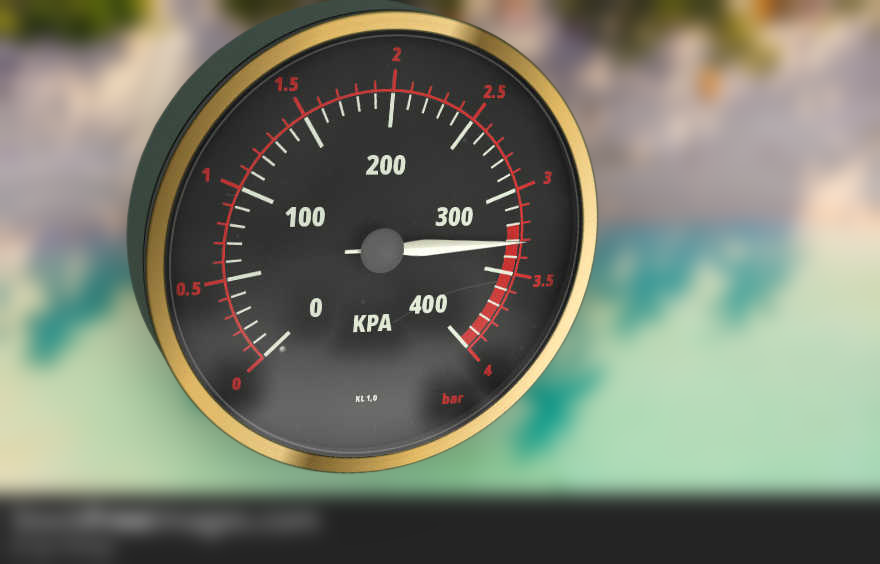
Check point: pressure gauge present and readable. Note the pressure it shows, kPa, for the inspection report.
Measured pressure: 330 kPa
